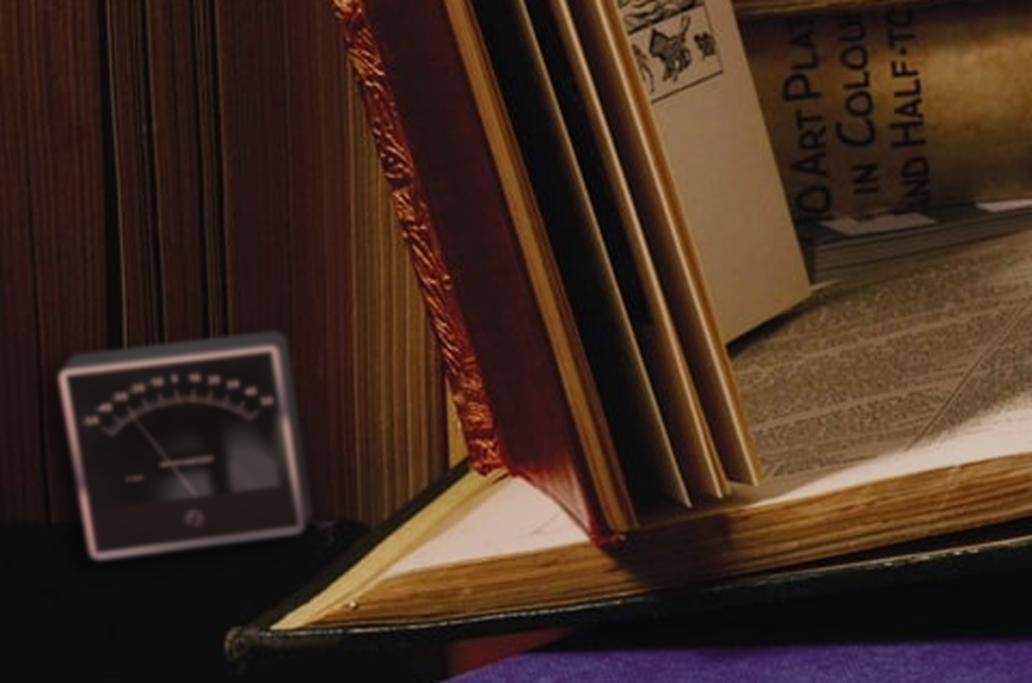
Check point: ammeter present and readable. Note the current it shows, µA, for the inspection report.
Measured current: -30 µA
